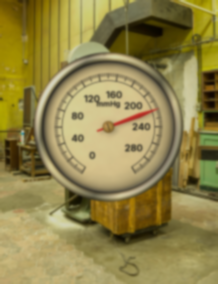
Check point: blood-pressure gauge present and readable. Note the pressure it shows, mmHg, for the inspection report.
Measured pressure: 220 mmHg
